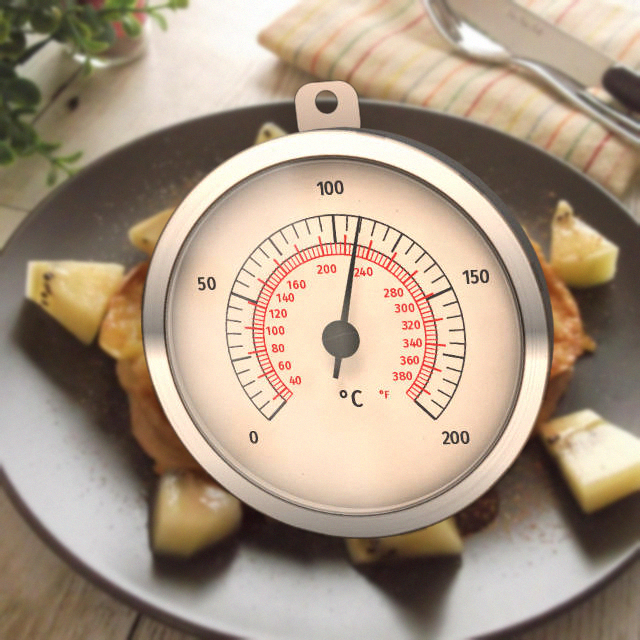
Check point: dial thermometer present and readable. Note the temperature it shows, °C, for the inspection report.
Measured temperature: 110 °C
